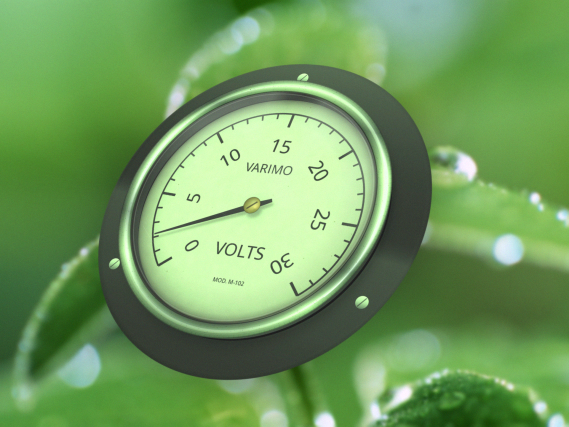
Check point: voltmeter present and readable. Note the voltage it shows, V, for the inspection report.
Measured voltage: 2 V
